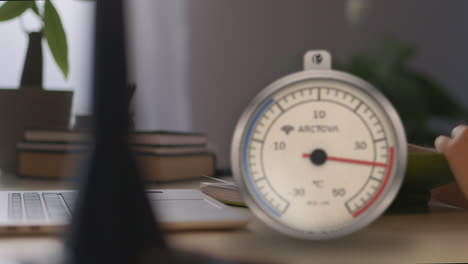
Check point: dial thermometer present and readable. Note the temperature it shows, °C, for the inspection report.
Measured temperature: 36 °C
